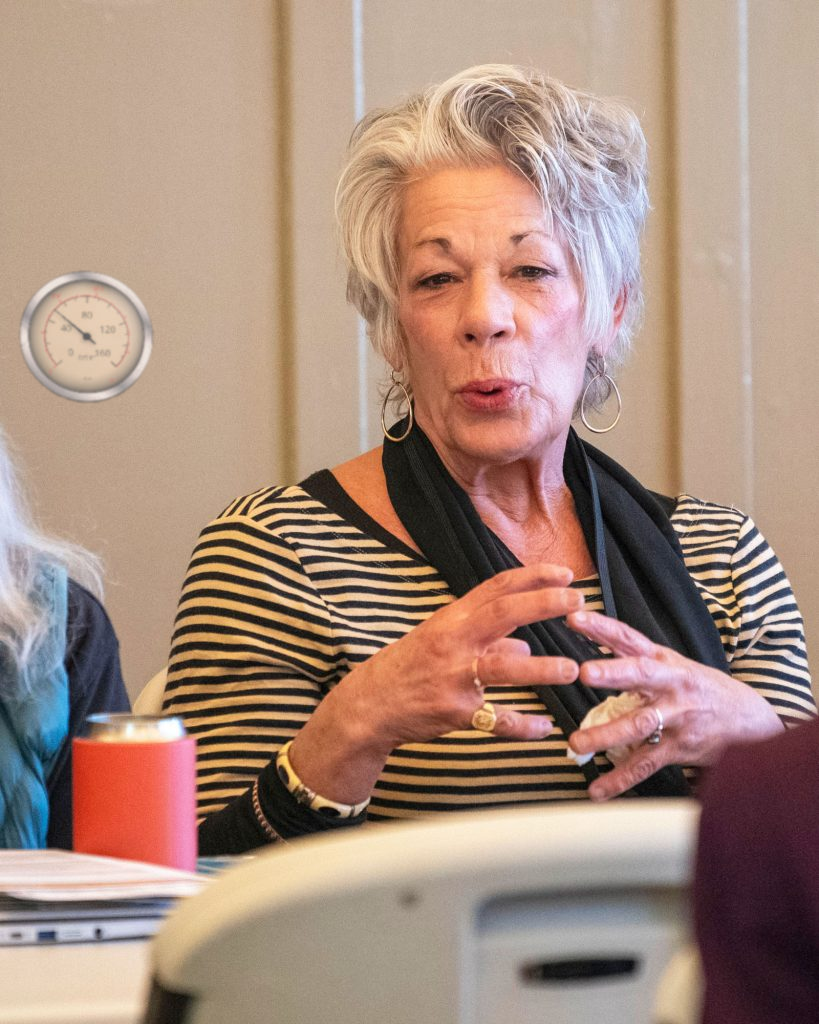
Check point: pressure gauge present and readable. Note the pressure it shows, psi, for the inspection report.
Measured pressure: 50 psi
